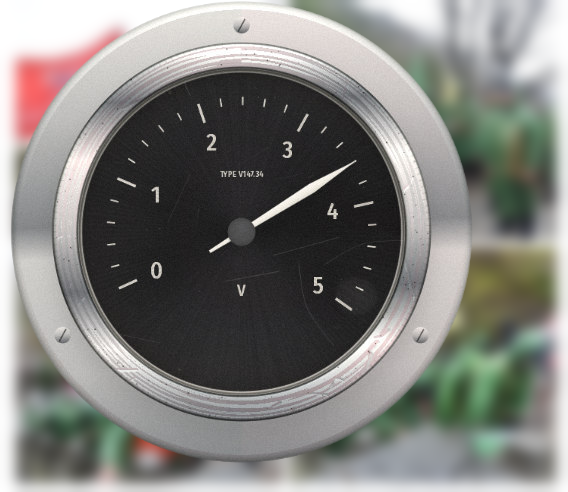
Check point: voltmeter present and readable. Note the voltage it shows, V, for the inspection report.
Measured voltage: 3.6 V
